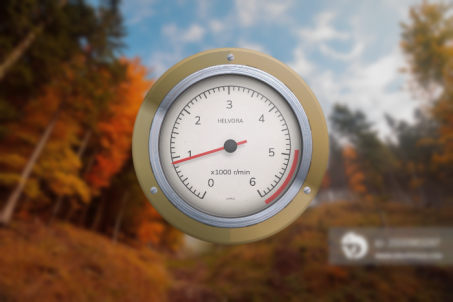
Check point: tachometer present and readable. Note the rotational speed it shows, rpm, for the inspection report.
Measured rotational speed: 900 rpm
